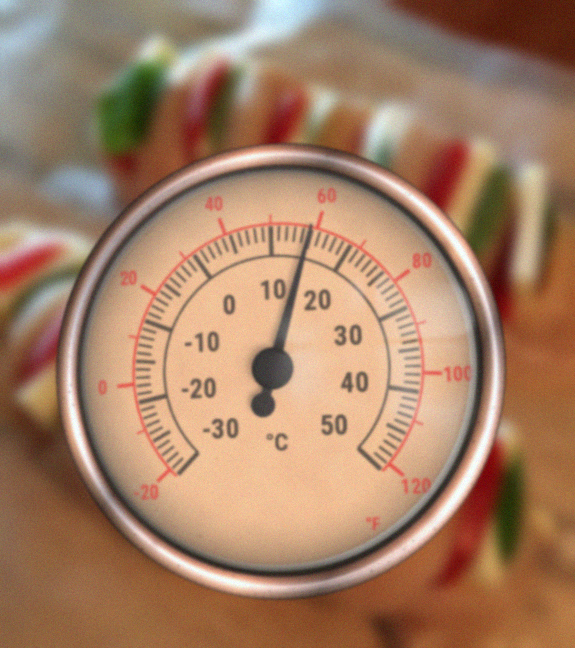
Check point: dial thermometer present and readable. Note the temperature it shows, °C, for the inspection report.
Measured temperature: 15 °C
